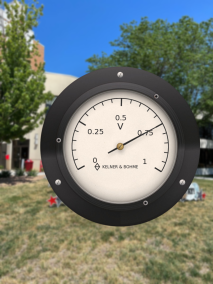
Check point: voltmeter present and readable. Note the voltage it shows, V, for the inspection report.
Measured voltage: 0.75 V
